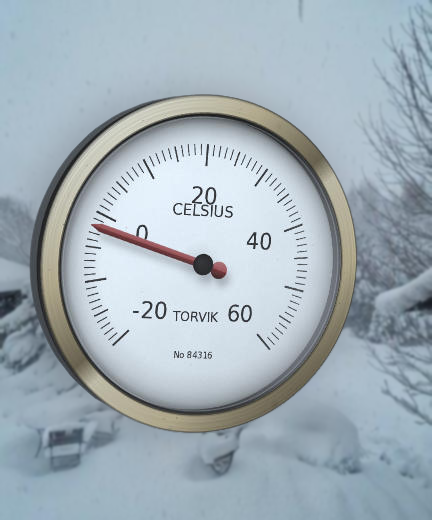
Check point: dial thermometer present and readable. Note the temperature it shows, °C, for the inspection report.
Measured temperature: -2 °C
